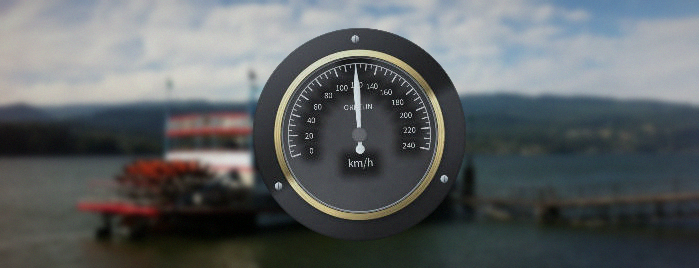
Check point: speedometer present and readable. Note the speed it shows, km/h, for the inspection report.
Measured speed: 120 km/h
